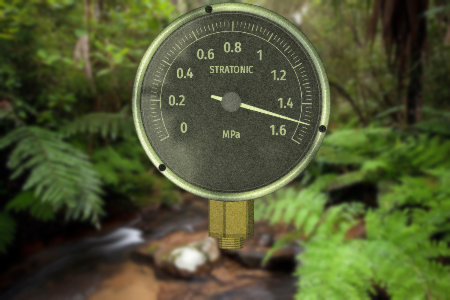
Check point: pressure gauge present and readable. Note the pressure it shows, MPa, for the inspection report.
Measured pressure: 1.5 MPa
